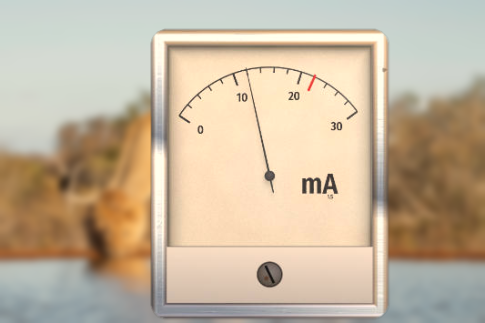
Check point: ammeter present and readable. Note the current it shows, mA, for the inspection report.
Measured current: 12 mA
